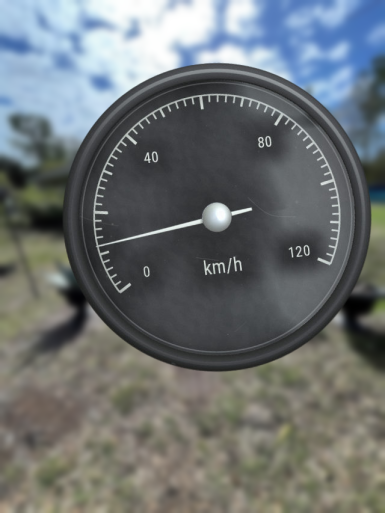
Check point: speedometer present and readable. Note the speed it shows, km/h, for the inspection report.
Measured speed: 12 km/h
